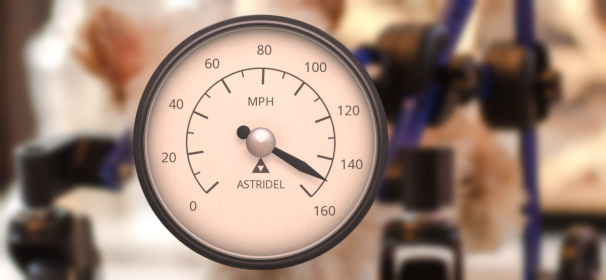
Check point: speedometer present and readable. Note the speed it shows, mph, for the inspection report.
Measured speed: 150 mph
